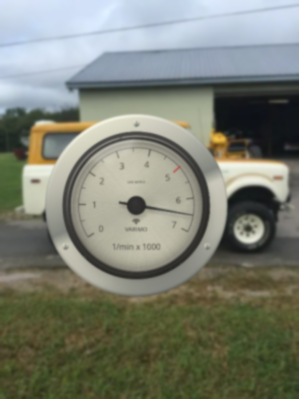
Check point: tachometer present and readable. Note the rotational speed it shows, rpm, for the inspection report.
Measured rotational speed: 6500 rpm
